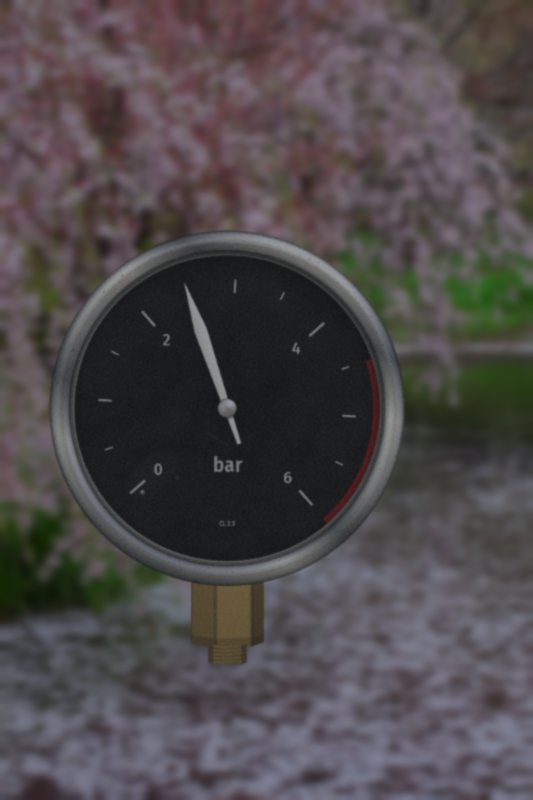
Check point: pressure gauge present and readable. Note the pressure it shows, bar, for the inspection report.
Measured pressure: 2.5 bar
